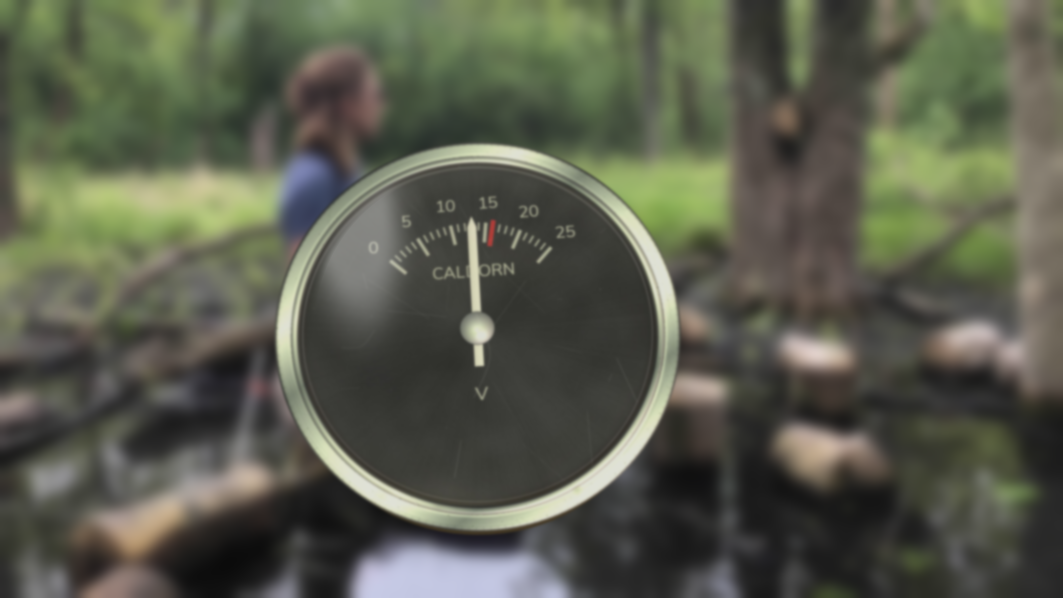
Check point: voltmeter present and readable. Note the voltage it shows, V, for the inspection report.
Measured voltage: 13 V
